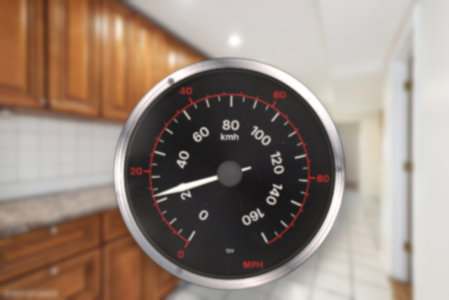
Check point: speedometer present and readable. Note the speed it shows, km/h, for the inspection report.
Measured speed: 22.5 km/h
